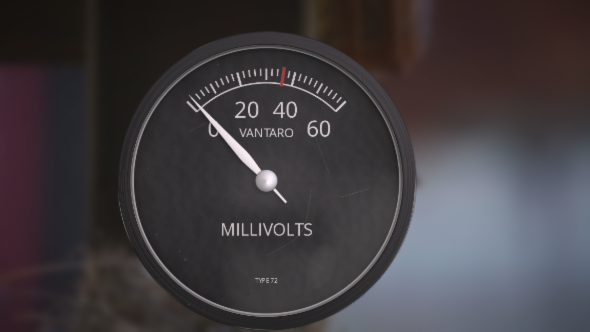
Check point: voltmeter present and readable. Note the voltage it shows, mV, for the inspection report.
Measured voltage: 2 mV
